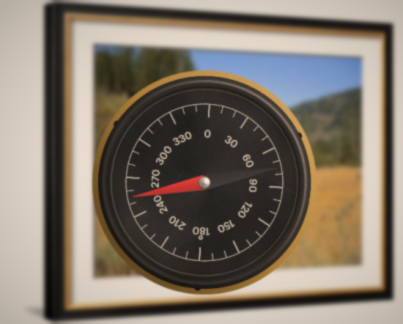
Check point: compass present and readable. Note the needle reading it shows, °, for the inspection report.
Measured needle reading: 255 °
